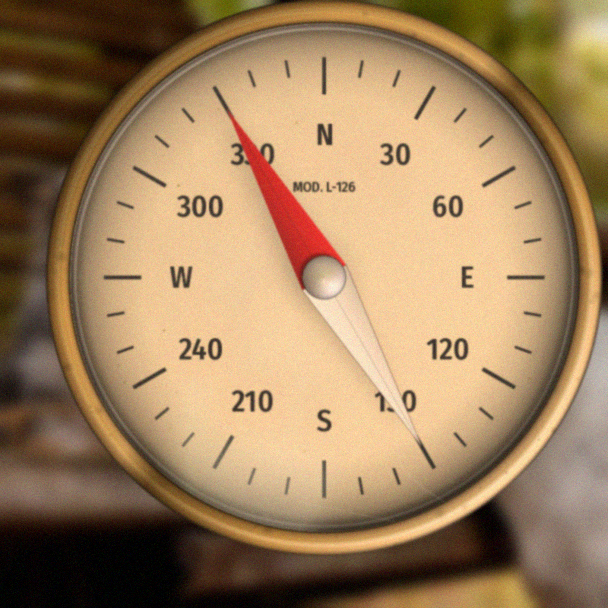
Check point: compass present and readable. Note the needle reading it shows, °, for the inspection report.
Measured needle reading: 330 °
